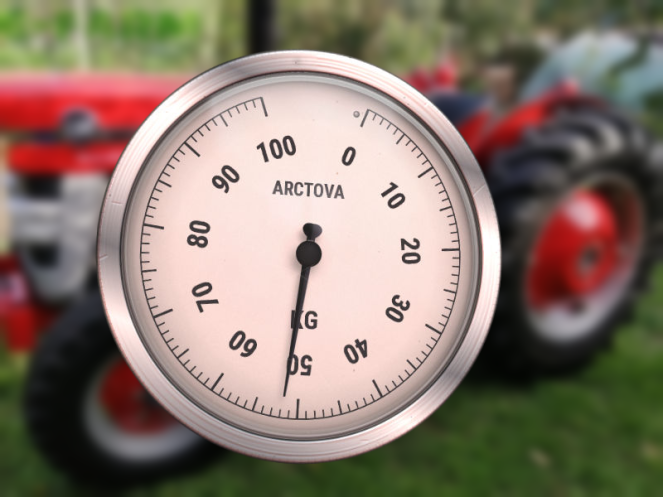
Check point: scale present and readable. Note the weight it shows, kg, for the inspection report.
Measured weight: 52 kg
